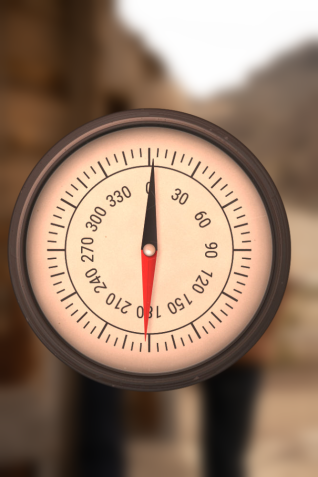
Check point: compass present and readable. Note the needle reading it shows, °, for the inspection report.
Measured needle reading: 182.5 °
